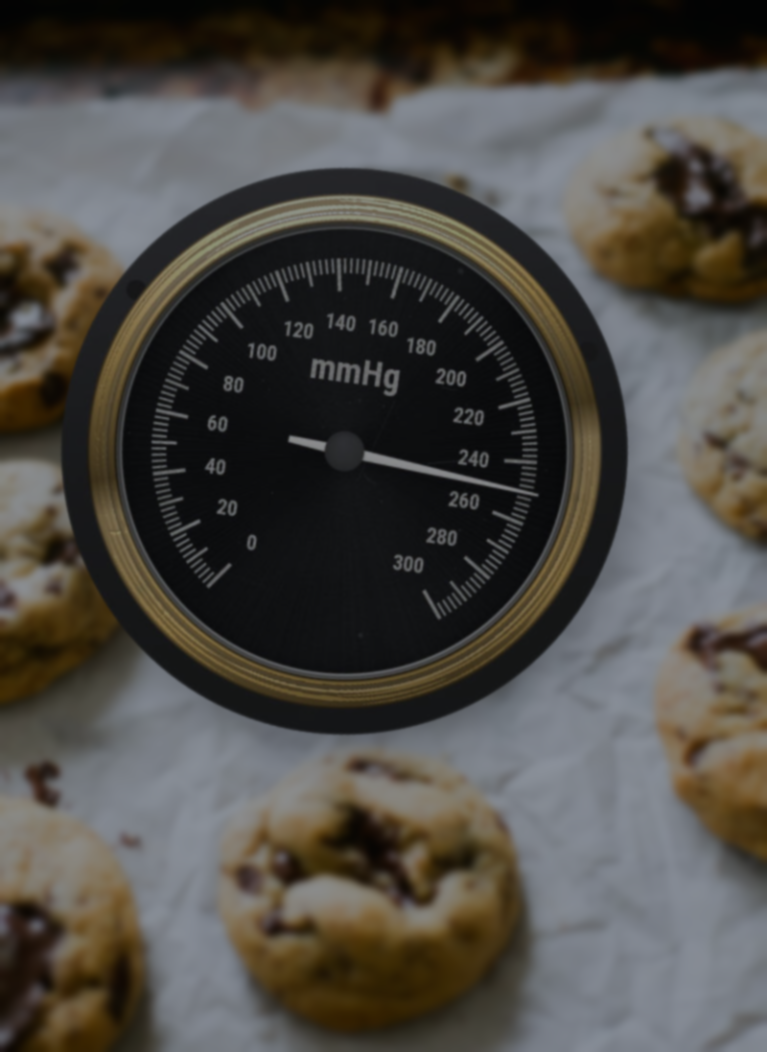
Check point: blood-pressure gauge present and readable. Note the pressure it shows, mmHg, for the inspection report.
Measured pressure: 250 mmHg
